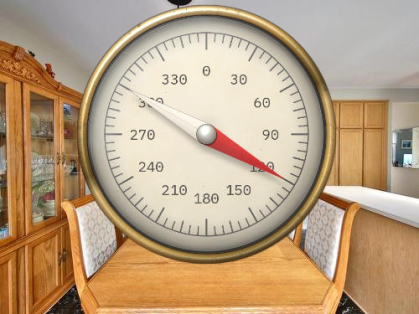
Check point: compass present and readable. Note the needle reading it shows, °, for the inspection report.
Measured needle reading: 120 °
